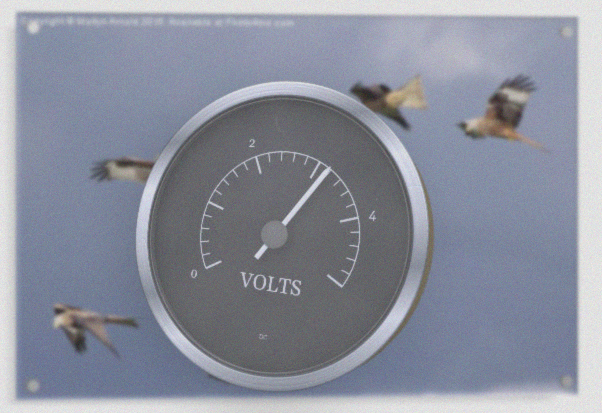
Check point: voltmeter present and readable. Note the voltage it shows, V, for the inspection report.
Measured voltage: 3.2 V
